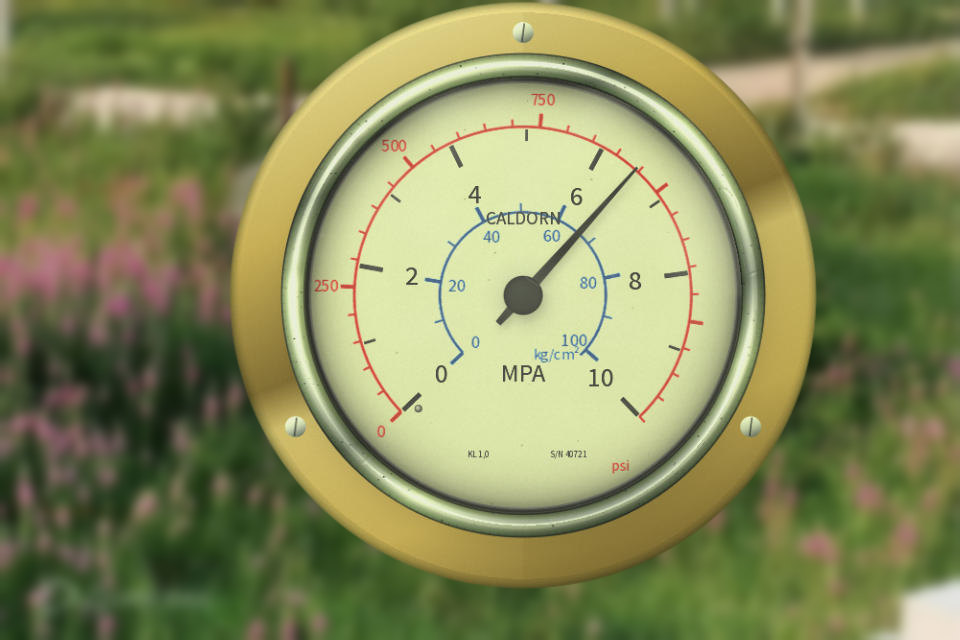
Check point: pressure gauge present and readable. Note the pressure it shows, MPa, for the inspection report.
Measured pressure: 6.5 MPa
